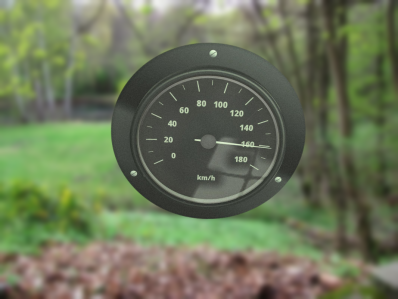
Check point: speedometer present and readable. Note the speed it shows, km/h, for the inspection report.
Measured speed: 160 km/h
